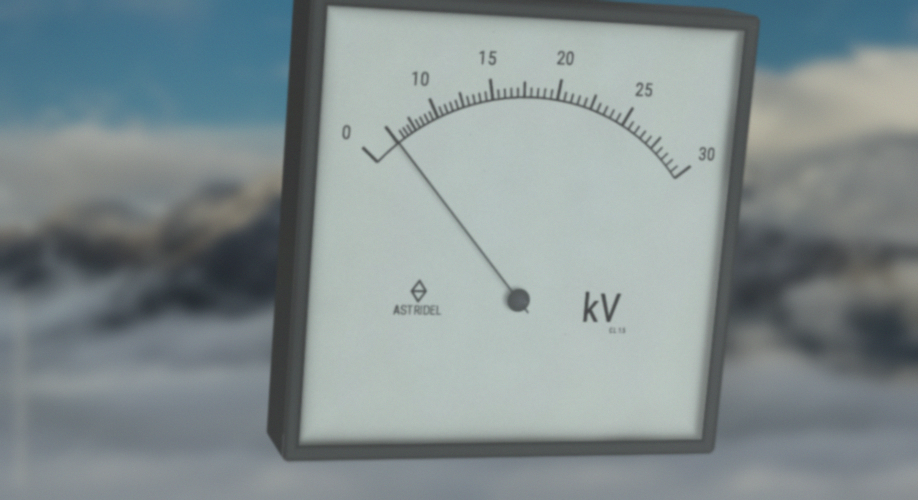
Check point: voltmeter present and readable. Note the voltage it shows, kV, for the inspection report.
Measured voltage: 5 kV
